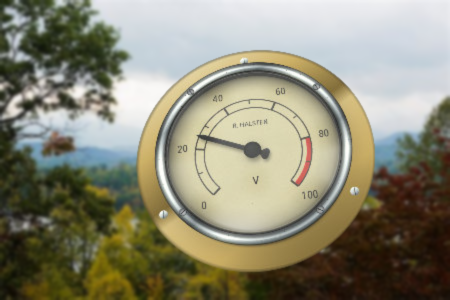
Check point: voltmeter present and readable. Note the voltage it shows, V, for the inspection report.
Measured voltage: 25 V
